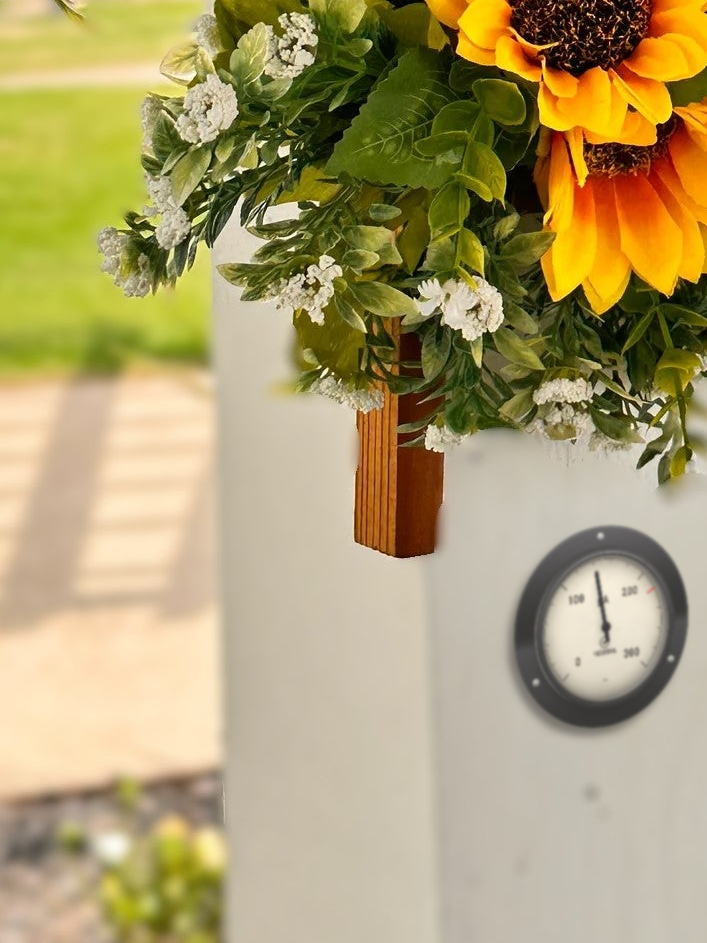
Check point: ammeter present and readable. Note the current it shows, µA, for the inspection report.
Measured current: 140 µA
